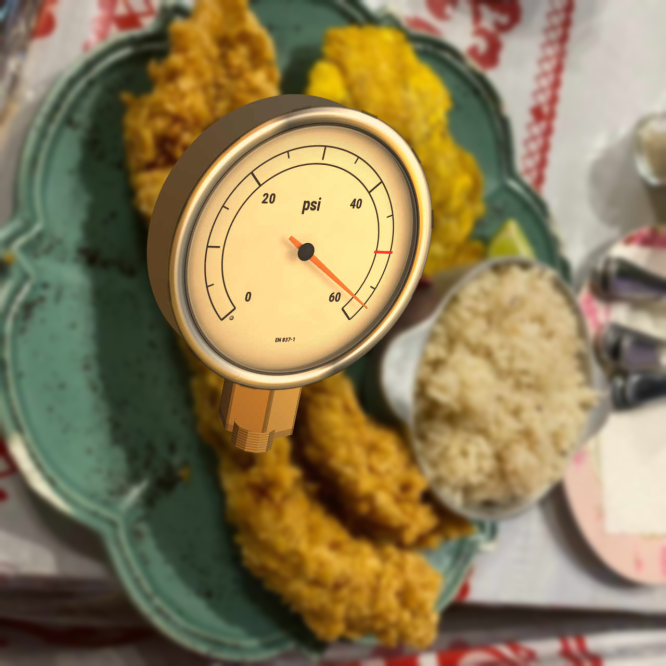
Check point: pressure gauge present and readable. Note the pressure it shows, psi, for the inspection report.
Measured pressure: 57.5 psi
